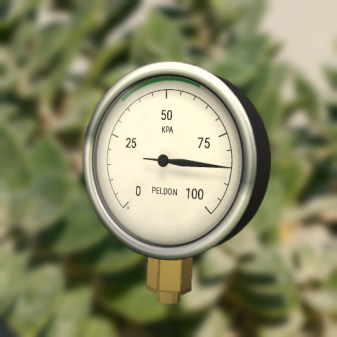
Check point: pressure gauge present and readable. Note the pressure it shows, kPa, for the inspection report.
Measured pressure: 85 kPa
